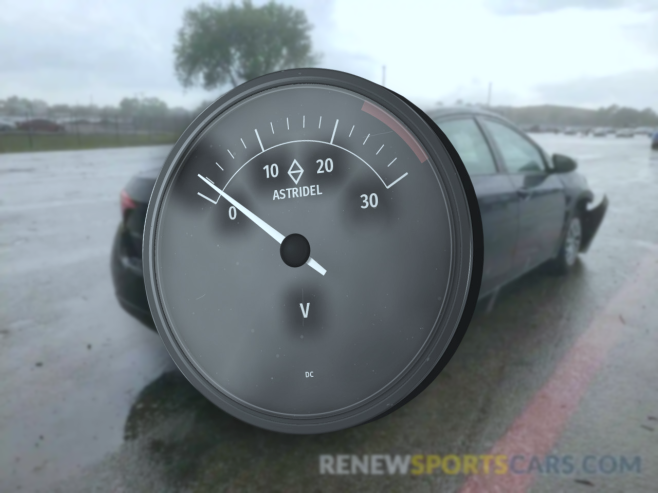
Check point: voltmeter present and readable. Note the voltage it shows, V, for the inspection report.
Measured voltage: 2 V
